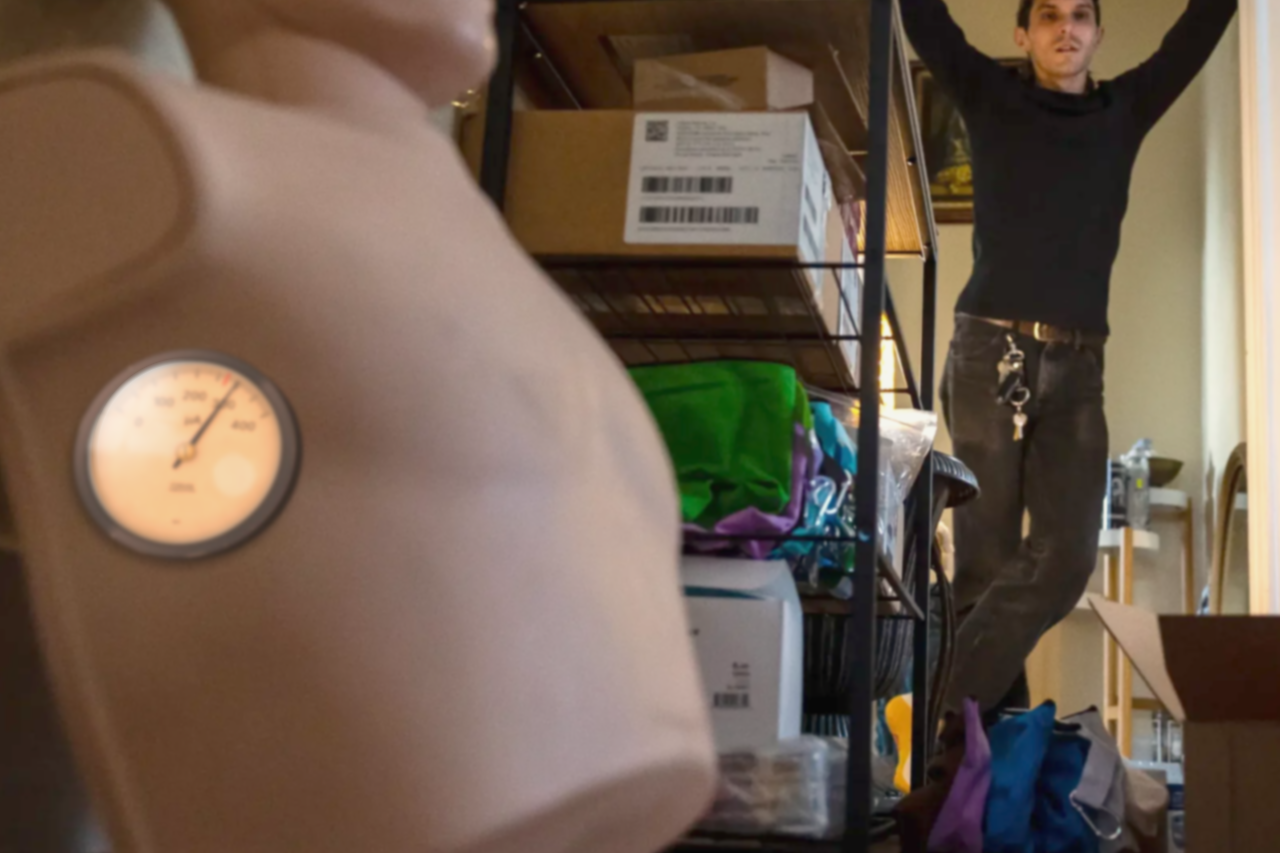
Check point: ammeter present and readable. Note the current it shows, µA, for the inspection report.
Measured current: 300 µA
